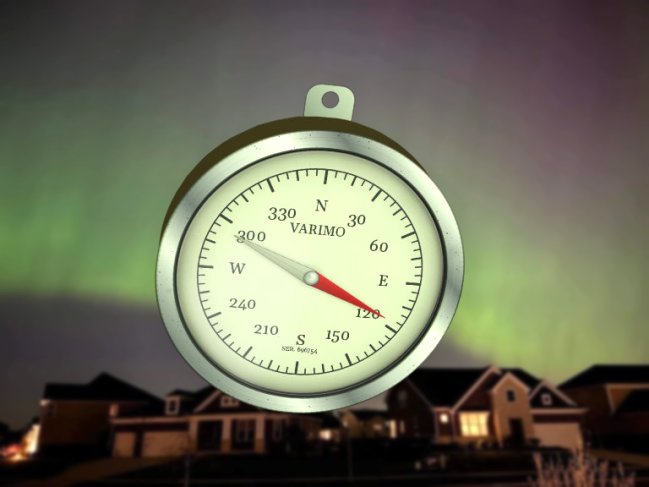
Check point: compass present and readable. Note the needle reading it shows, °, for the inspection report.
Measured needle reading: 115 °
